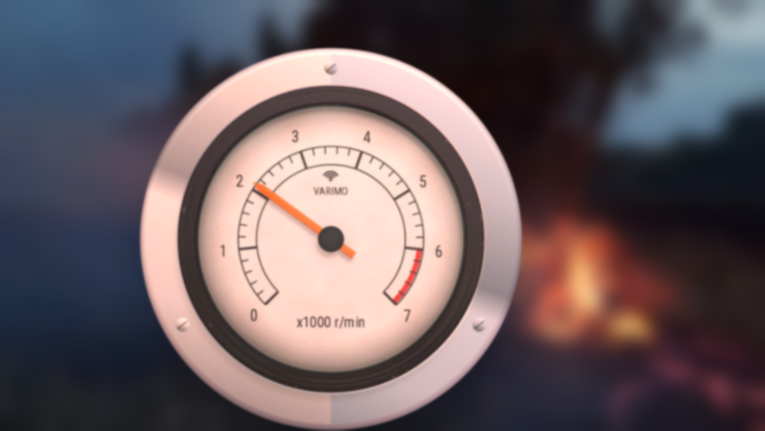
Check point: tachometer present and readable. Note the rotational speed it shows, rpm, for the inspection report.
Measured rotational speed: 2100 rpm
